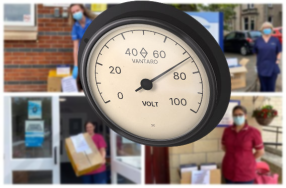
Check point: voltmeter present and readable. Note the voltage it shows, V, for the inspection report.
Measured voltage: 72.5 V
